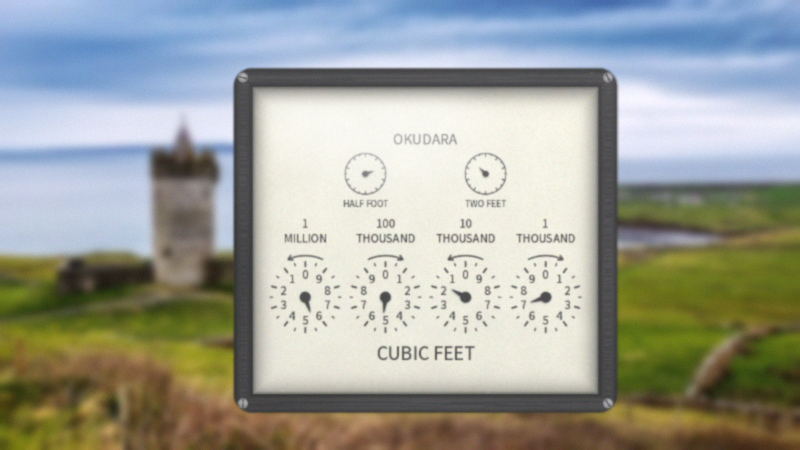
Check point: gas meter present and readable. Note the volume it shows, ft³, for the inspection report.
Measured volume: 551700 ft³
